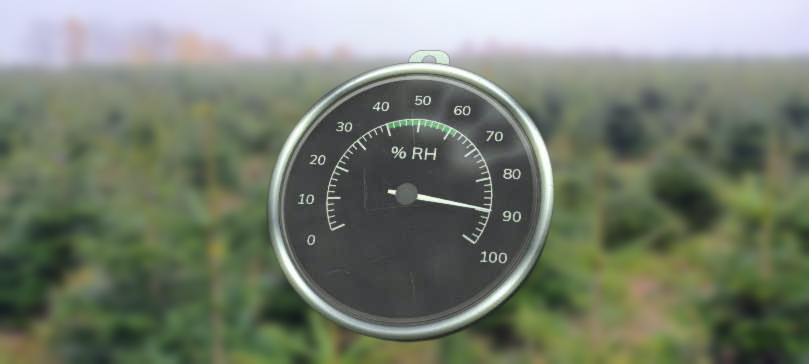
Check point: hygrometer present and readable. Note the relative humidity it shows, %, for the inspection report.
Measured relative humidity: 90 %
